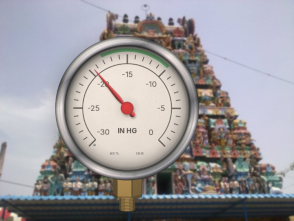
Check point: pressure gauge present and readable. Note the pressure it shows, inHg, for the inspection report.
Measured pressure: -19.5 inHg
